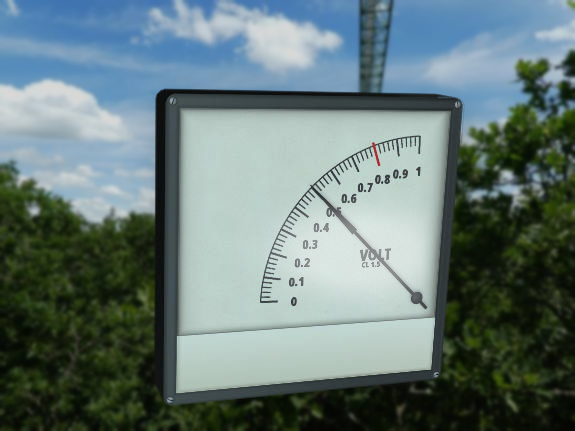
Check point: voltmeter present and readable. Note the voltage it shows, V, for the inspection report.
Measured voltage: 0.5 V
